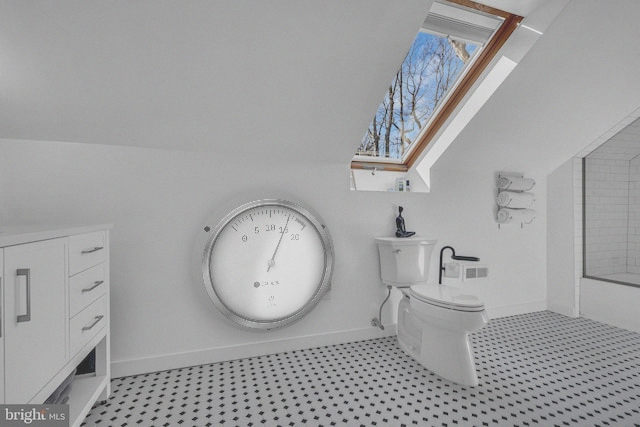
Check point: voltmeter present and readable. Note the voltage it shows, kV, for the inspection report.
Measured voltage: 15 kV
